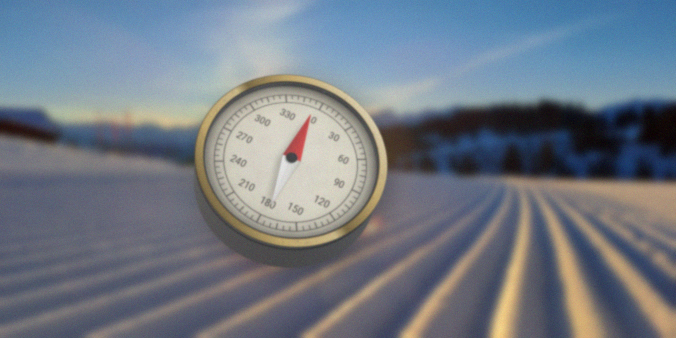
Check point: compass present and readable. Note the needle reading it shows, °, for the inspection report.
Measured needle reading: 355 °
